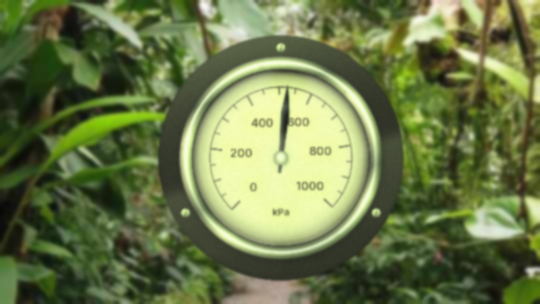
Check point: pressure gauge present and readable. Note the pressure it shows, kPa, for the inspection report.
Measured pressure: 525 kPa
